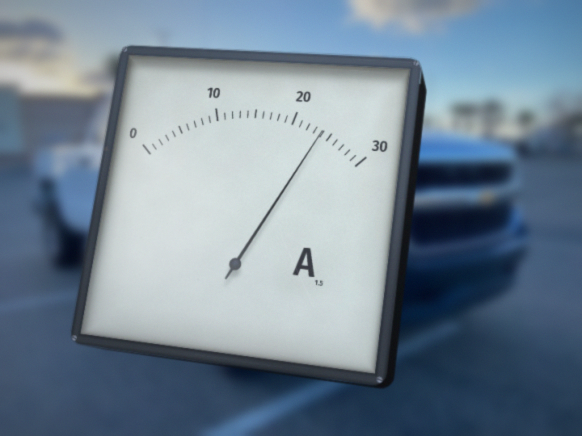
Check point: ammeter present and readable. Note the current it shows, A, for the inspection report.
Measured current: 24 A
